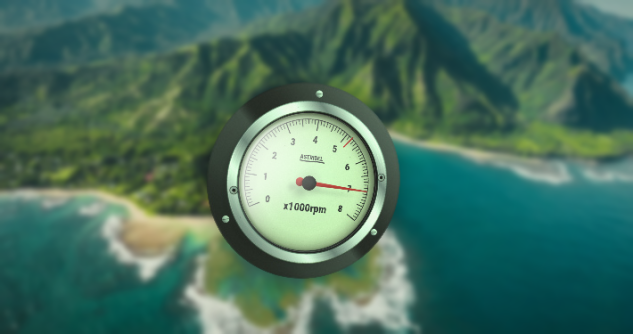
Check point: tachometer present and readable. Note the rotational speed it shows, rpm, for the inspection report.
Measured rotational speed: 7000 rpm
